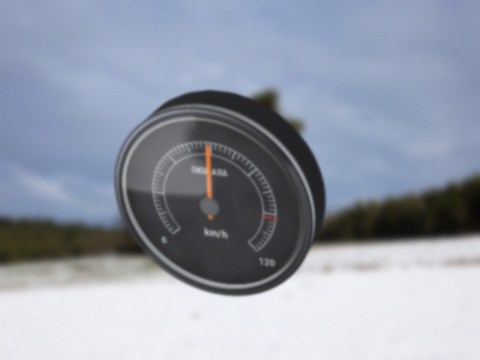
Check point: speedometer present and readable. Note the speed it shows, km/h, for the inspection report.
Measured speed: 60 km/h
